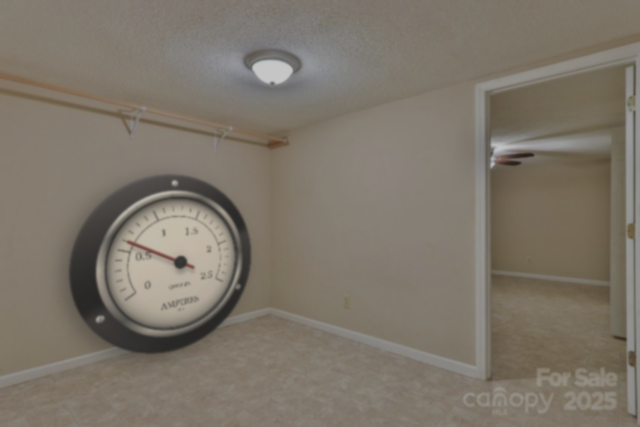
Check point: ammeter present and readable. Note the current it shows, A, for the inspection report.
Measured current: 0.6 A
